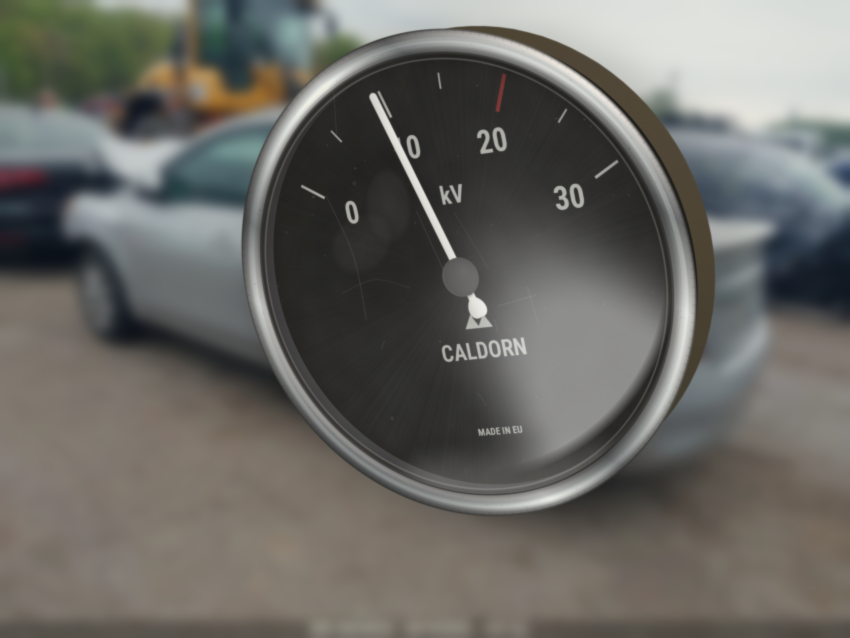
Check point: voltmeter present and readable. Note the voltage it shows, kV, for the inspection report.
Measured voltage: 10 kV
